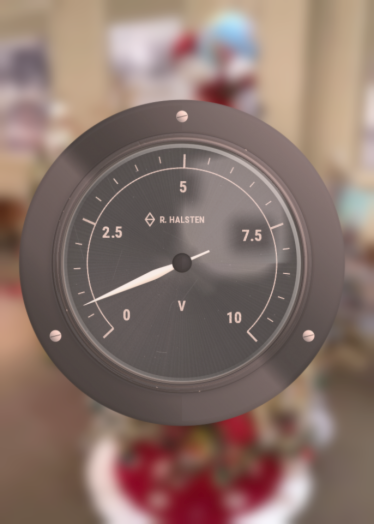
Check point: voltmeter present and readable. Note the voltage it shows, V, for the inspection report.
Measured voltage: 0.75 V
